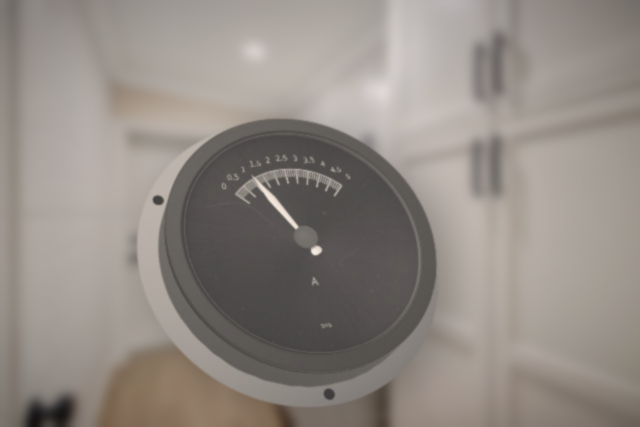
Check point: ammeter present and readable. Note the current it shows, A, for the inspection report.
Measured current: 1 A
